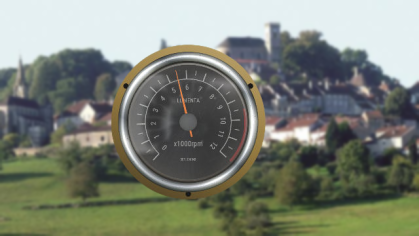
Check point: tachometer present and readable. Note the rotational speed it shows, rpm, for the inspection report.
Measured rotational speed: 5500 rpm
